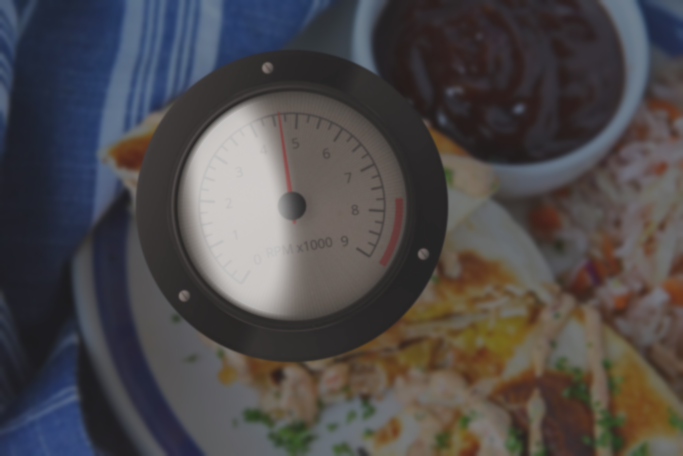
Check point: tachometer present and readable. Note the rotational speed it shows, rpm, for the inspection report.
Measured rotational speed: 4625 rpm
